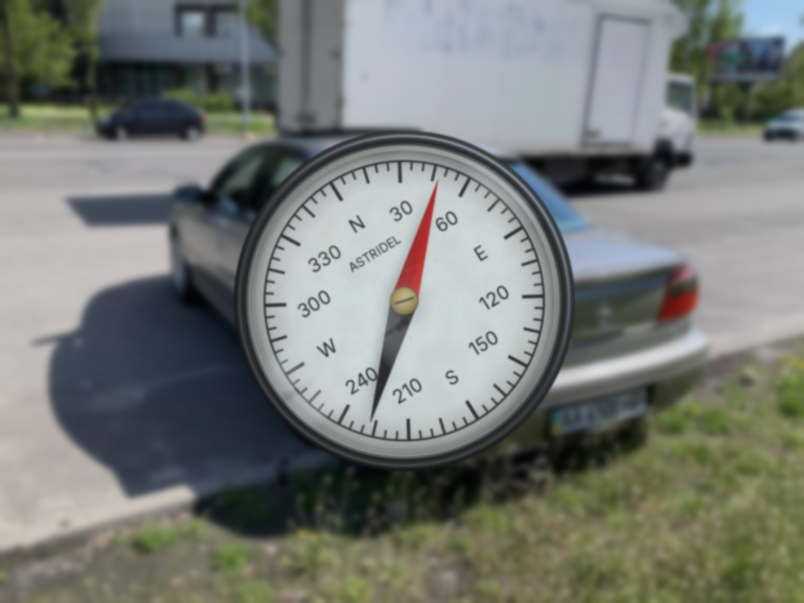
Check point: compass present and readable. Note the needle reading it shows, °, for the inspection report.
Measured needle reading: 47.5 °
